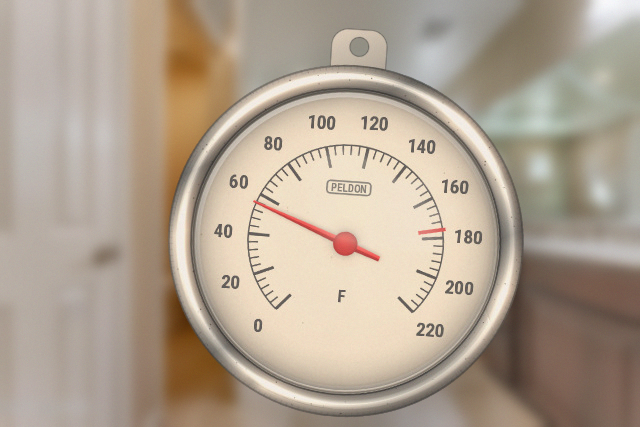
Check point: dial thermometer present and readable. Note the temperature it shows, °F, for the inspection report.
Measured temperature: 56 °F
